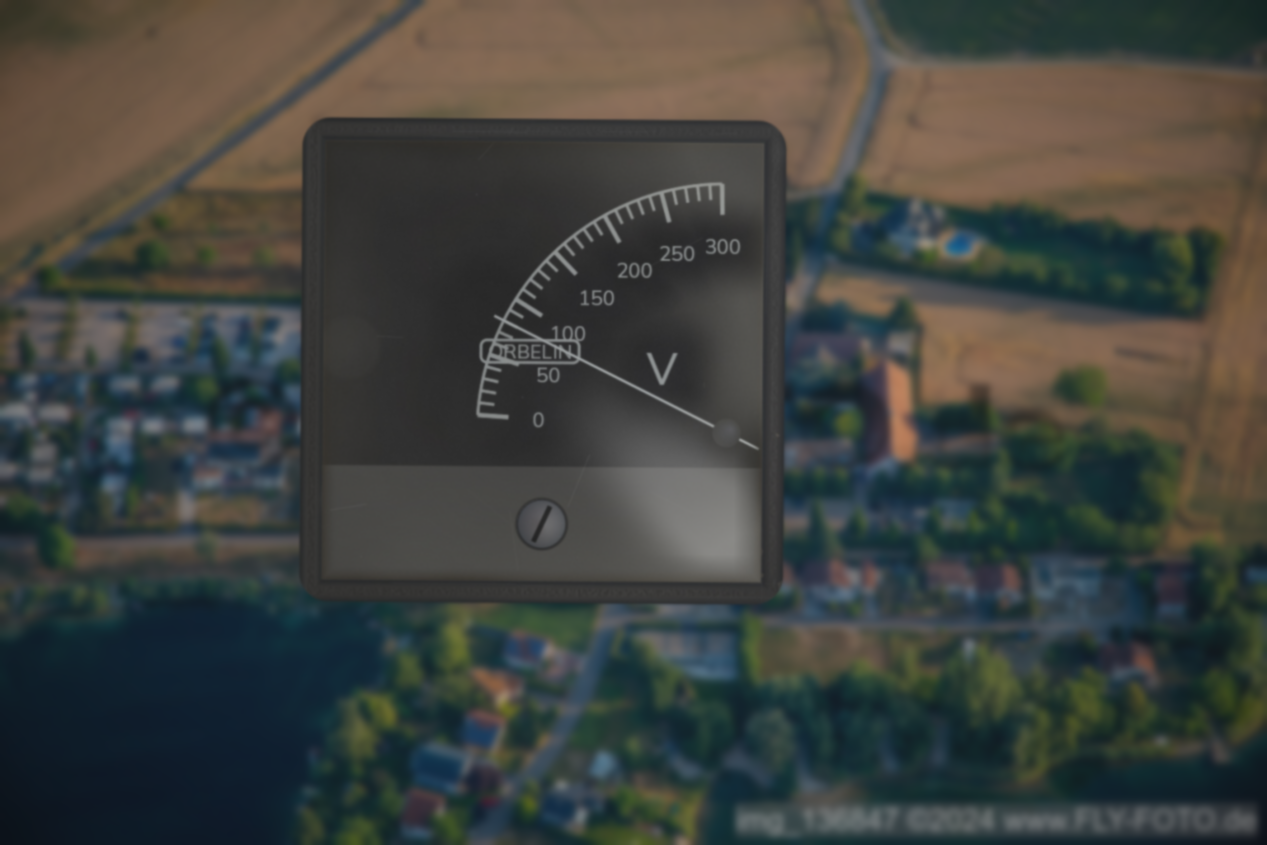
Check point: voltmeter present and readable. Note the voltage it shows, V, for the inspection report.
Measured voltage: 80 V
